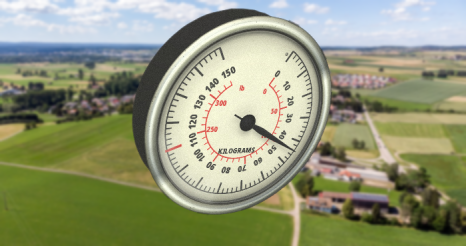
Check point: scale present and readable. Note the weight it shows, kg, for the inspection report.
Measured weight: 44 kg
